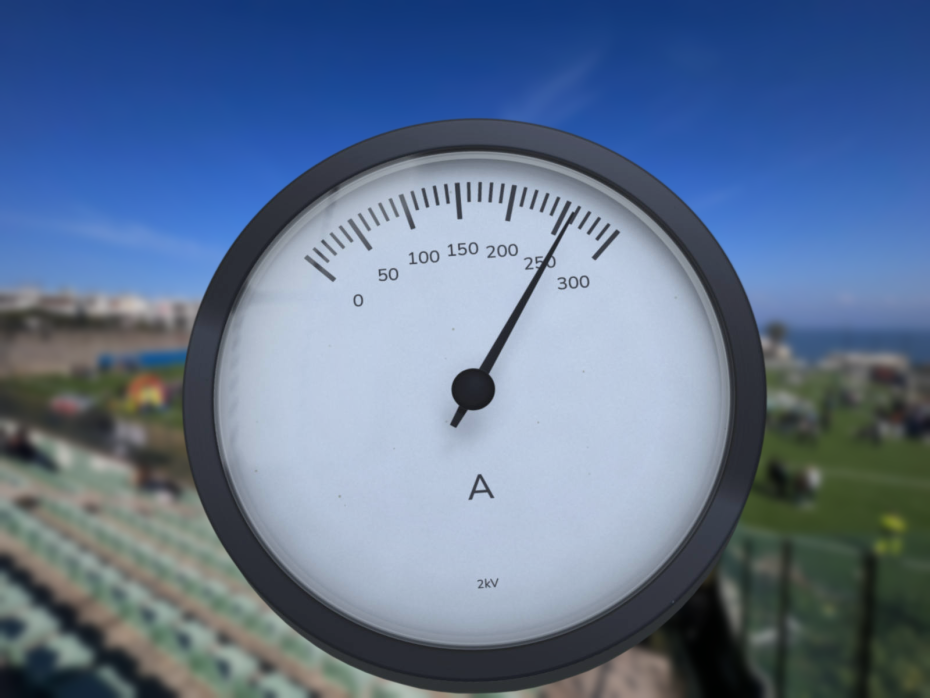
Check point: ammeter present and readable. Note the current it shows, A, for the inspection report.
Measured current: 260 A
